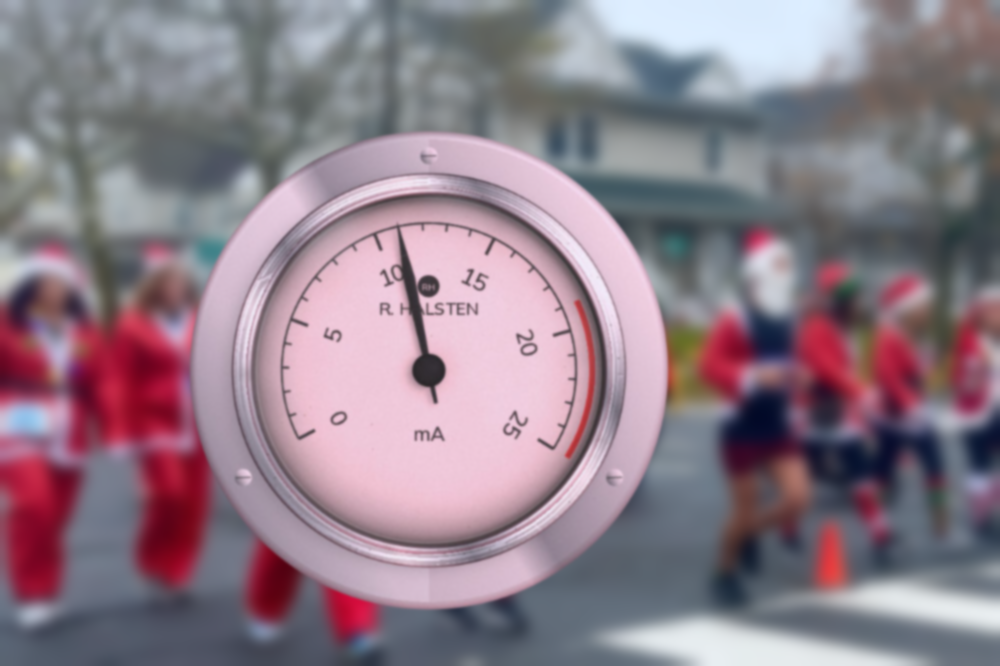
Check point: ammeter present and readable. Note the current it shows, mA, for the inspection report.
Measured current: 11 mA
